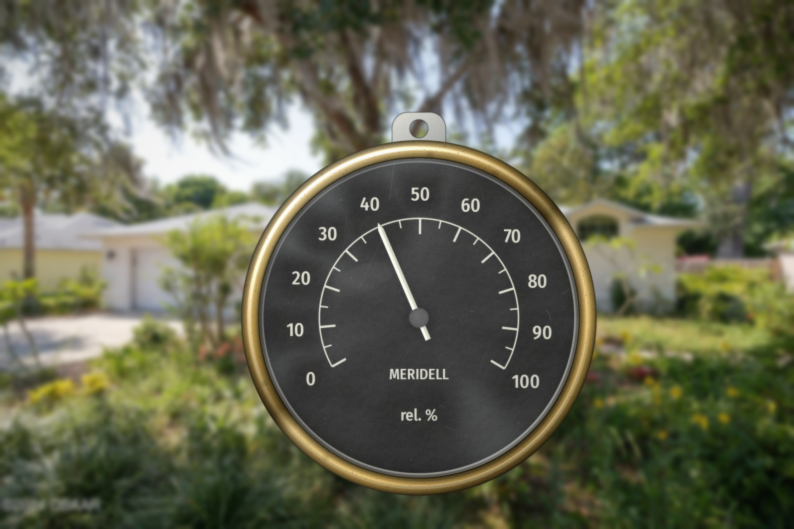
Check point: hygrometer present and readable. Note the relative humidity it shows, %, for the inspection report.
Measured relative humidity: 40 %
